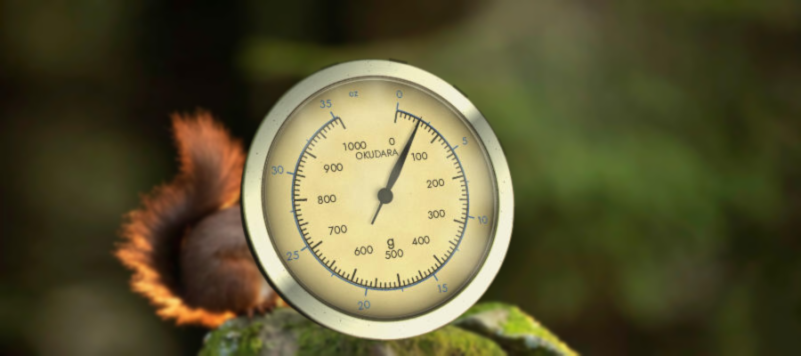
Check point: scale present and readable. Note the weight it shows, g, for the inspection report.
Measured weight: 50 g
